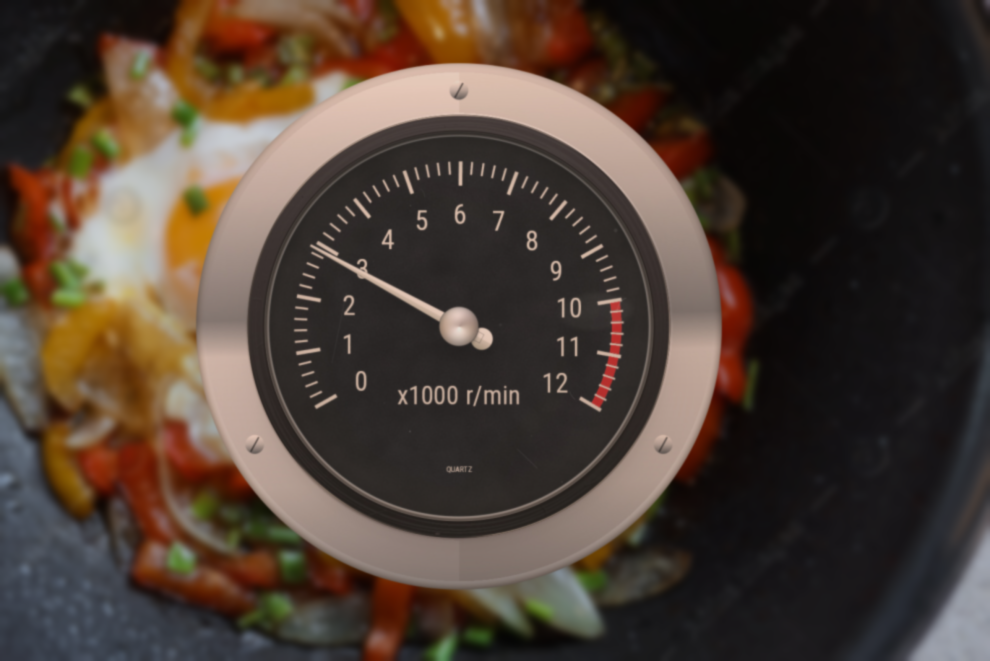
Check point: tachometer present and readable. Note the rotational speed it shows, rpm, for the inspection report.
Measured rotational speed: 2900 rpm
